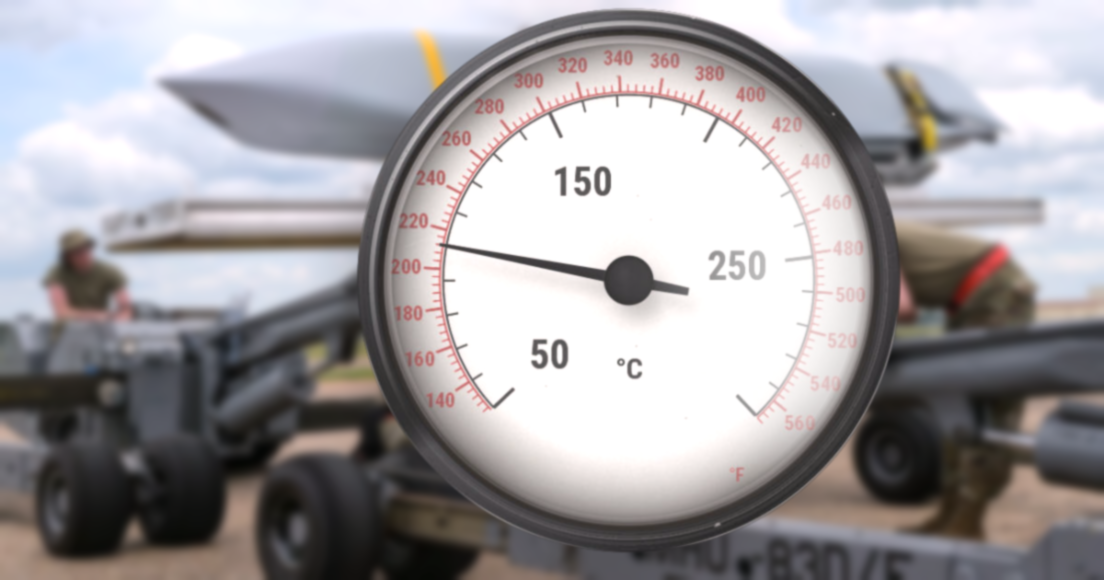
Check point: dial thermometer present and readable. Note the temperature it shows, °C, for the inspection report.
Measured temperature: 100 °C
